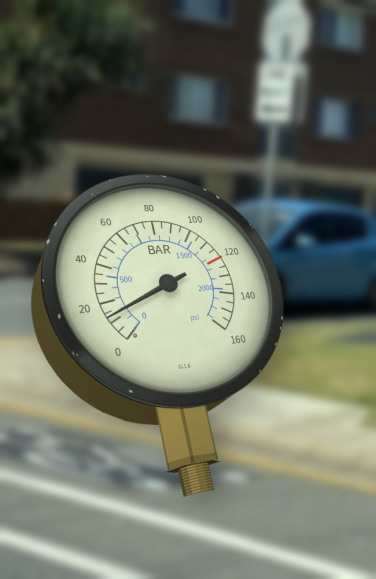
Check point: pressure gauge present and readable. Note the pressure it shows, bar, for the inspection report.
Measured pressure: 12.5 bar
